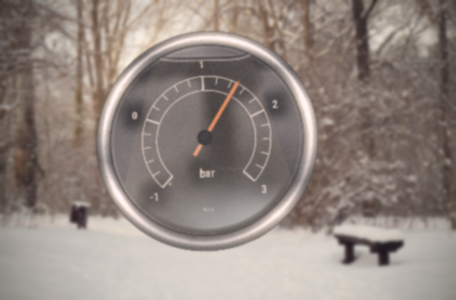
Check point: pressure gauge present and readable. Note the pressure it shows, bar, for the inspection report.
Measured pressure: 1.5 bar
